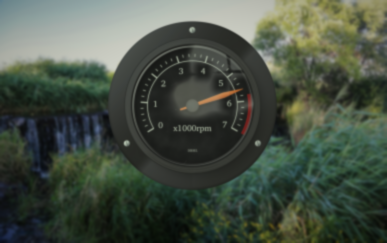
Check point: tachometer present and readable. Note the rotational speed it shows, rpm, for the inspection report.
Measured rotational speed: 5600 rpm
